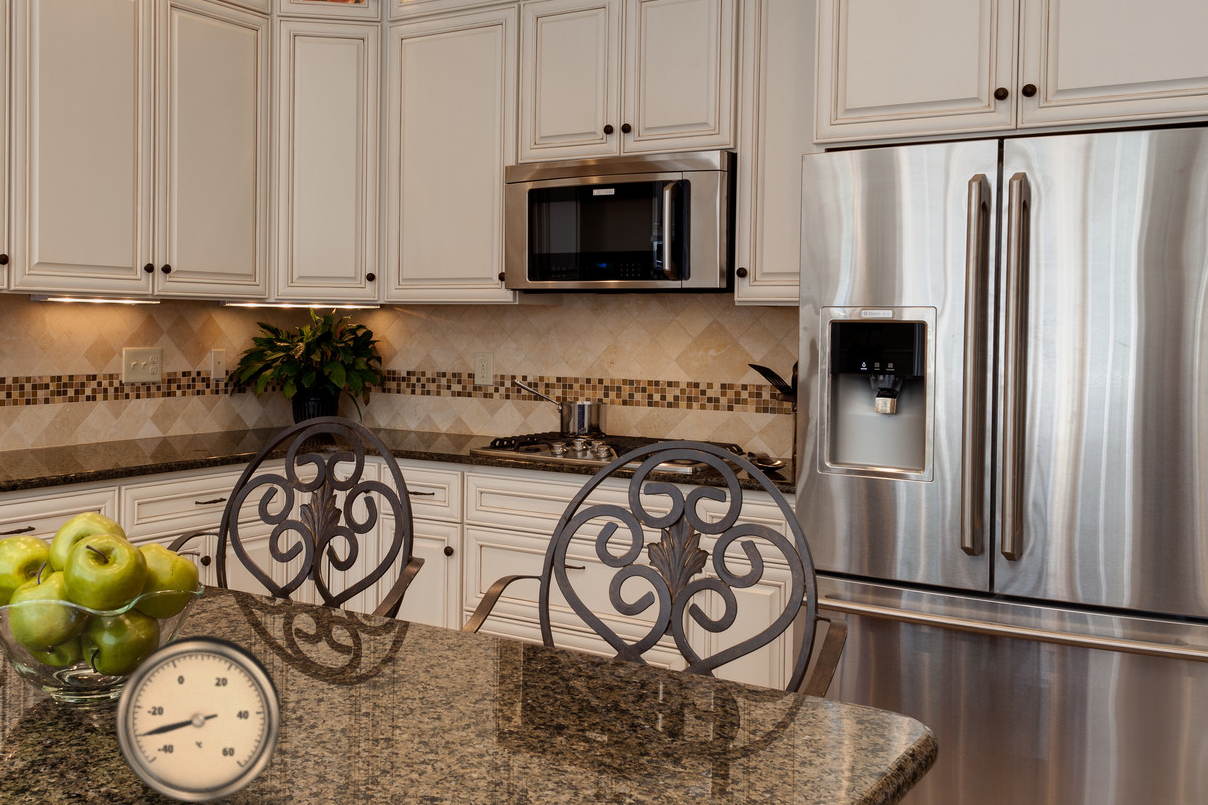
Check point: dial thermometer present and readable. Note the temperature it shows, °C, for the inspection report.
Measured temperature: -30 °C
